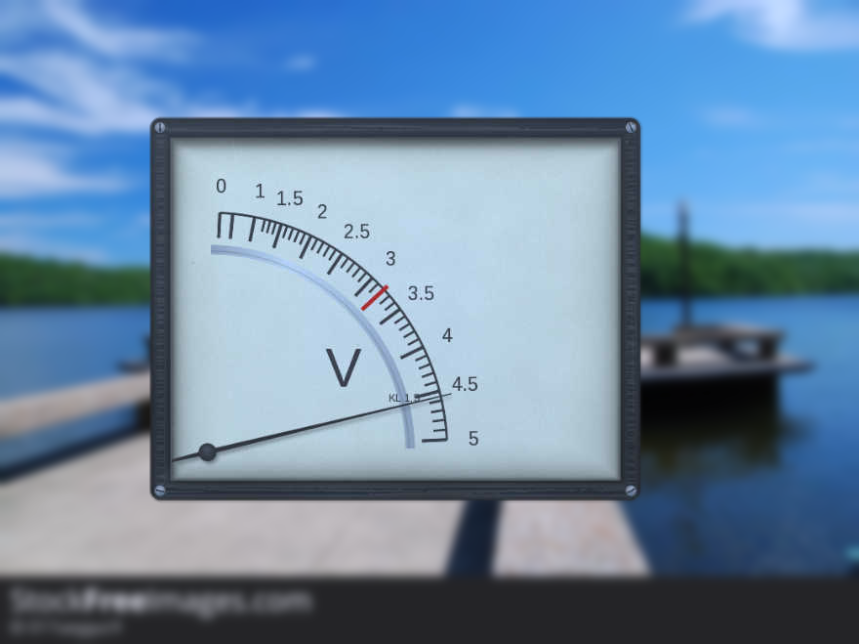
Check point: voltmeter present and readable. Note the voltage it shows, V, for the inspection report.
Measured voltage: 4.55 V
